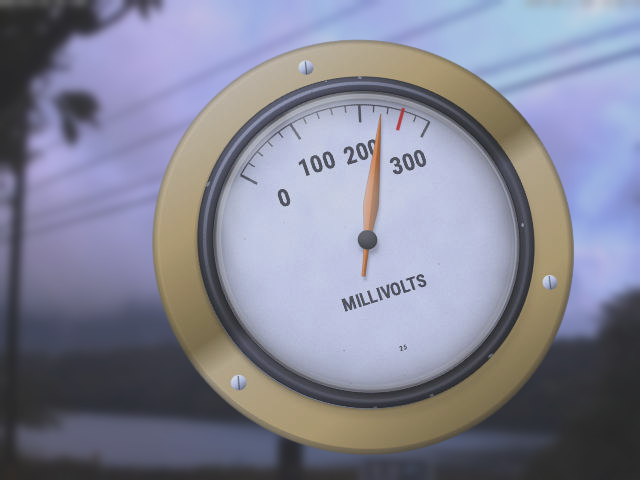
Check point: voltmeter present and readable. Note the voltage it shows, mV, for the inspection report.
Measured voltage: 230 mV
